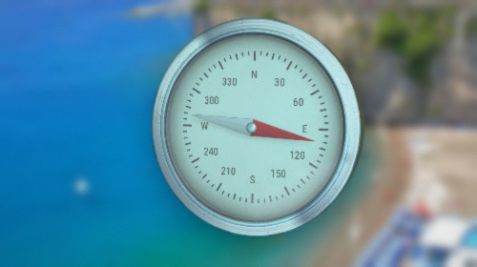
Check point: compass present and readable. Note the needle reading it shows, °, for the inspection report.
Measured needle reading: 100 °
